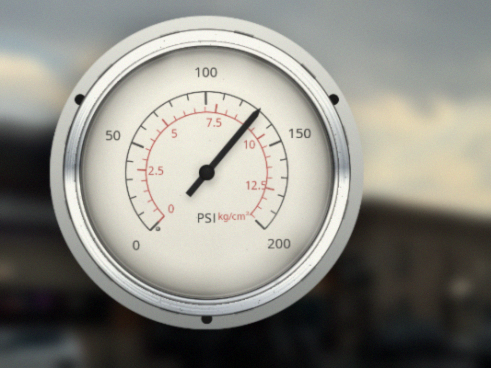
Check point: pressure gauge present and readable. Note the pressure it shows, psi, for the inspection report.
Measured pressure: 130 psi
